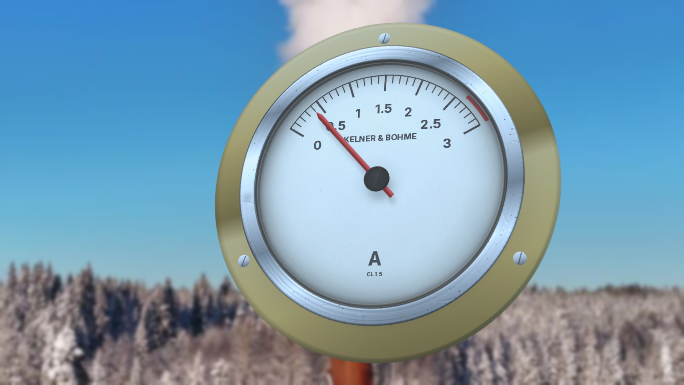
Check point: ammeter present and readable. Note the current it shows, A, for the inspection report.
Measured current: 0.4 A
